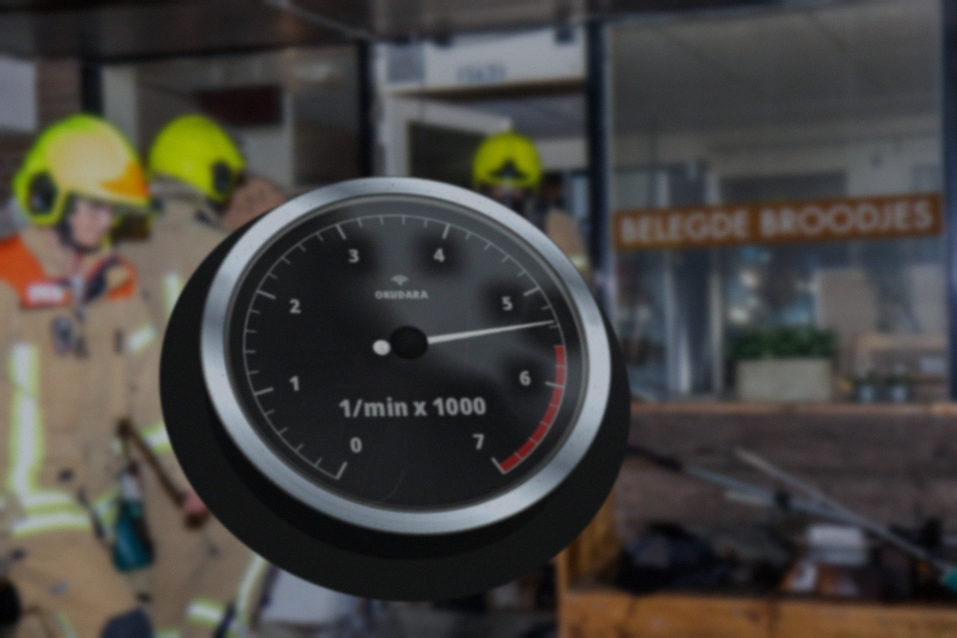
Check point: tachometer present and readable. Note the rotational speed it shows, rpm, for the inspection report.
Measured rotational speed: 5400 rpm
